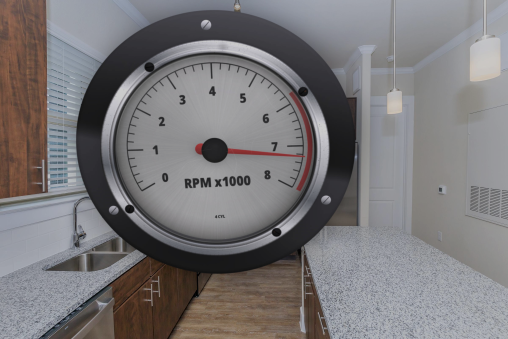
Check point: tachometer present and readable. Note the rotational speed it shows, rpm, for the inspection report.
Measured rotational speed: 7200 rpm
